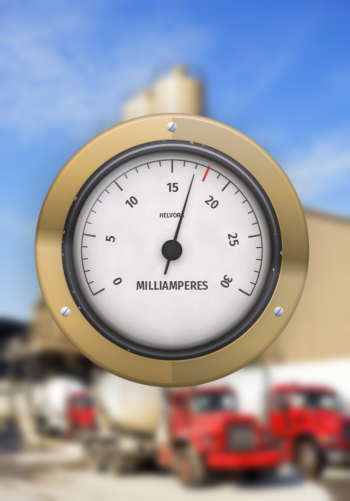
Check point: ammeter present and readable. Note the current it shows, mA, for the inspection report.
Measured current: 17 mA
